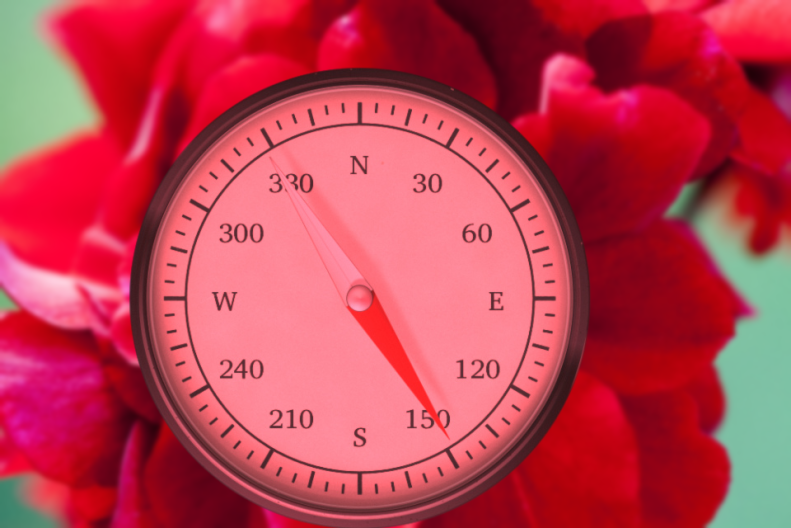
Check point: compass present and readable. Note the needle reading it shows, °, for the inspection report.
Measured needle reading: 147.5 °
